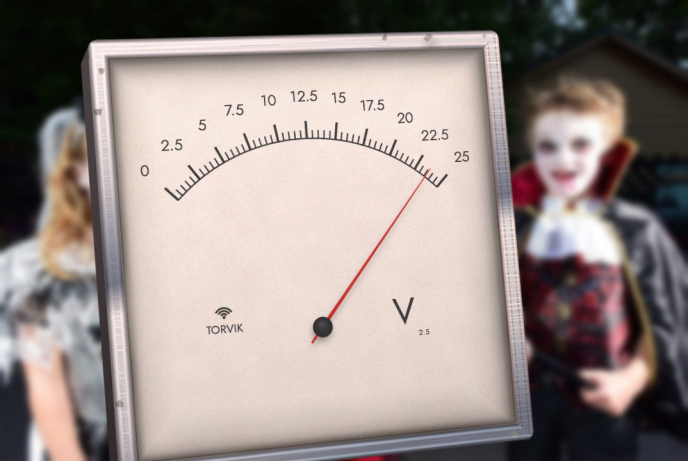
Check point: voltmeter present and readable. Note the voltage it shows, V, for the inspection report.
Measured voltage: 23.5 V
